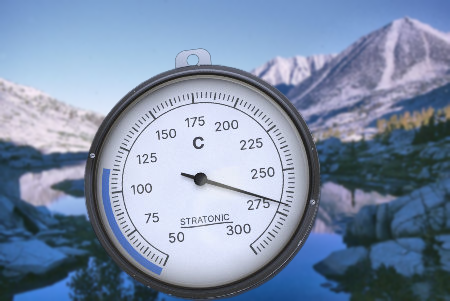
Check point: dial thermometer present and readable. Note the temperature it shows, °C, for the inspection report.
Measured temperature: 270 °C
